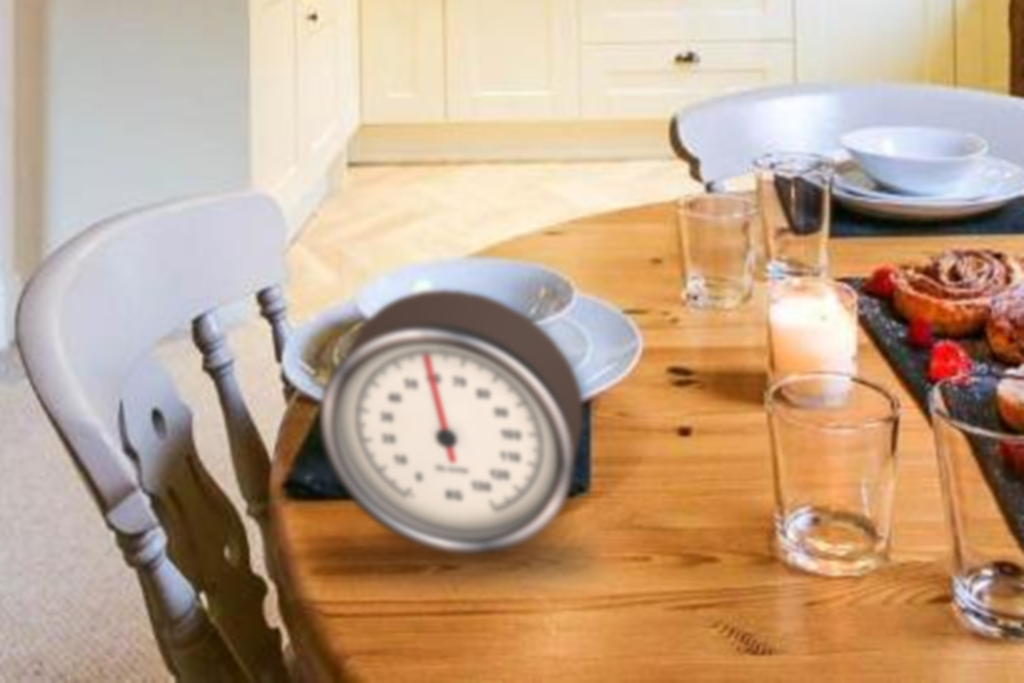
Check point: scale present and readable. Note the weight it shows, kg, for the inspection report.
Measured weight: 60 kg
